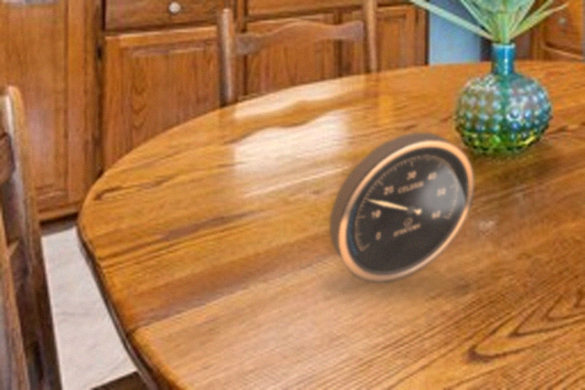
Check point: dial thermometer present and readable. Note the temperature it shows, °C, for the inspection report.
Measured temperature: 15 °C
